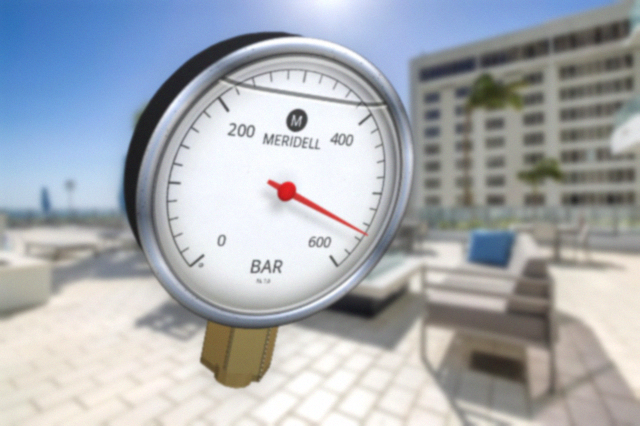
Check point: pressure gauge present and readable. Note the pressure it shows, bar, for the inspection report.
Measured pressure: 550 bar
